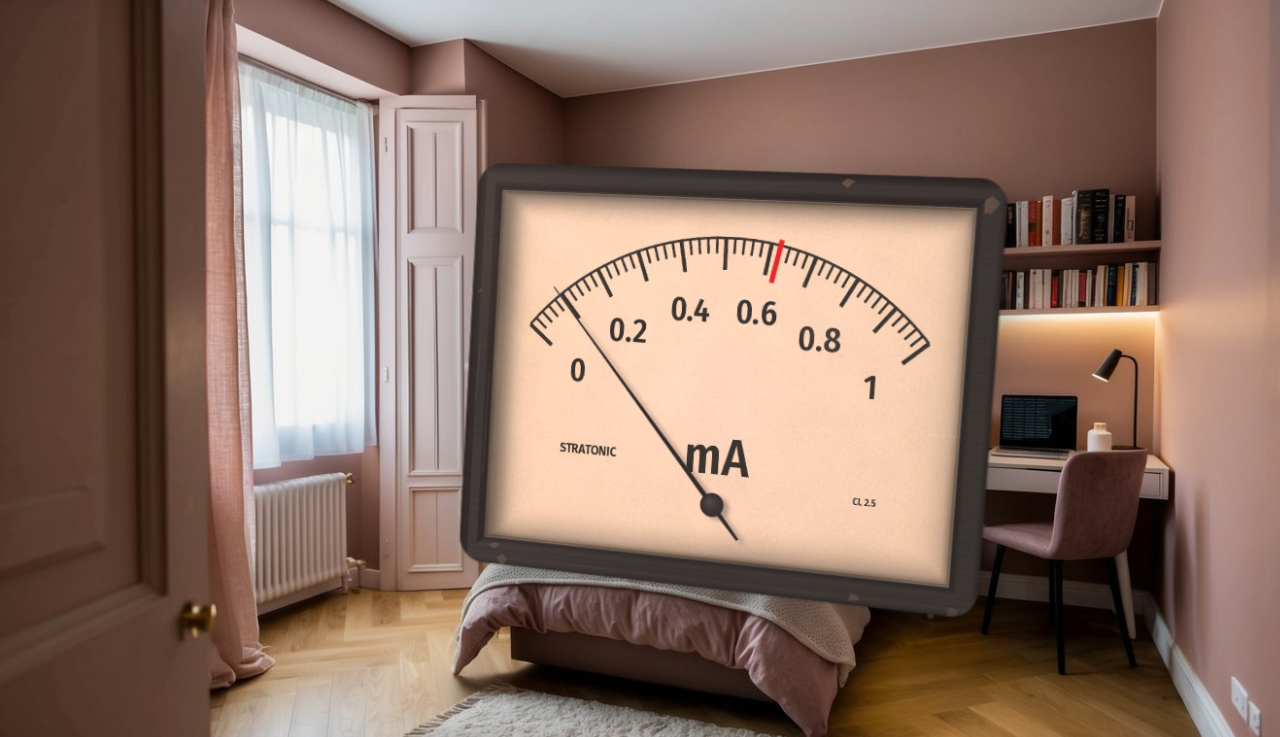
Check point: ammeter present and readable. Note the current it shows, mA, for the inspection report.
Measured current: 0.1 mA
